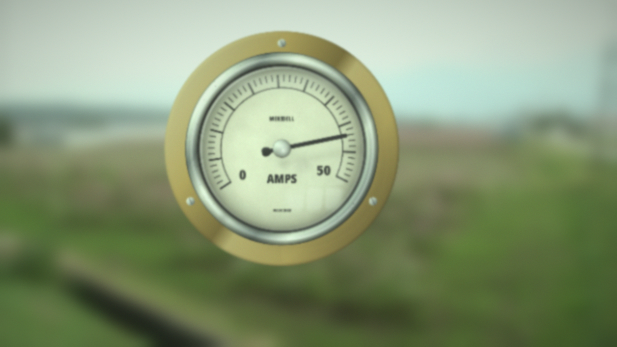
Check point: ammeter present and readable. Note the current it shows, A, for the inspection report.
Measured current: 42 A
